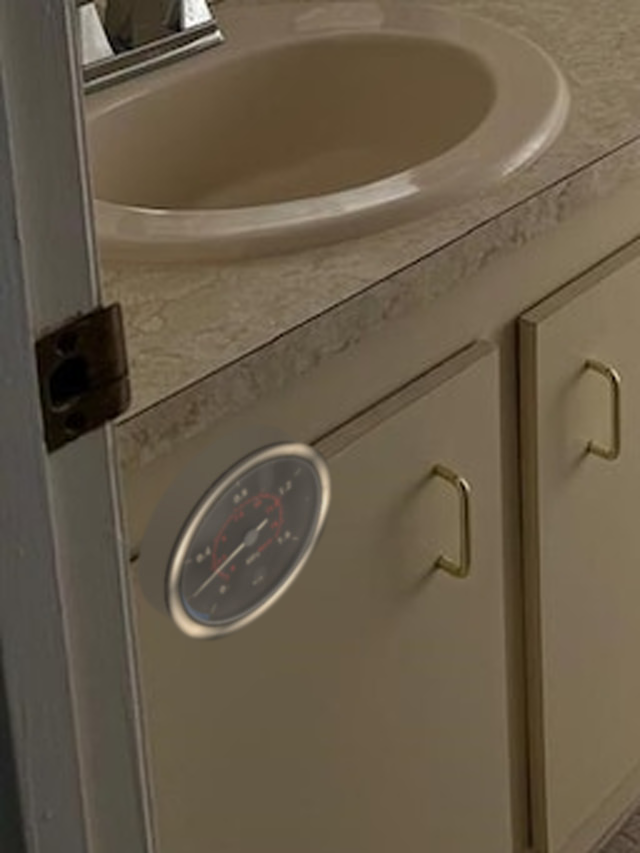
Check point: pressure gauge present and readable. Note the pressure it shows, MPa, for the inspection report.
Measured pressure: 0.2 MPa
